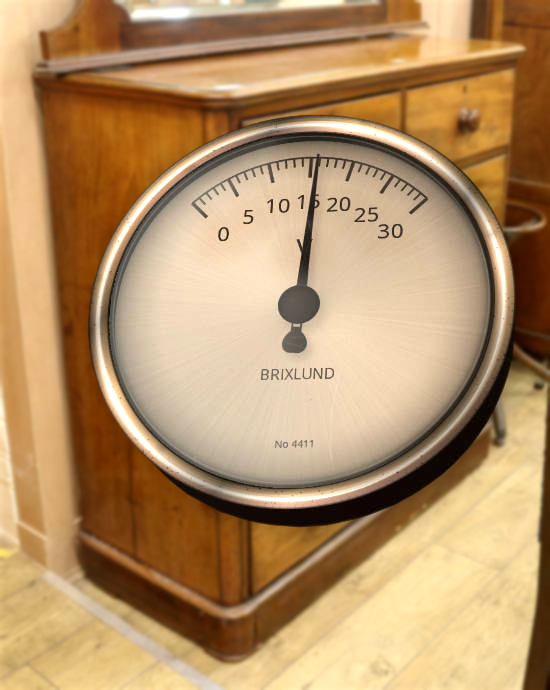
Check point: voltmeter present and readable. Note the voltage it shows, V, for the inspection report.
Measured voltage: 16 V
